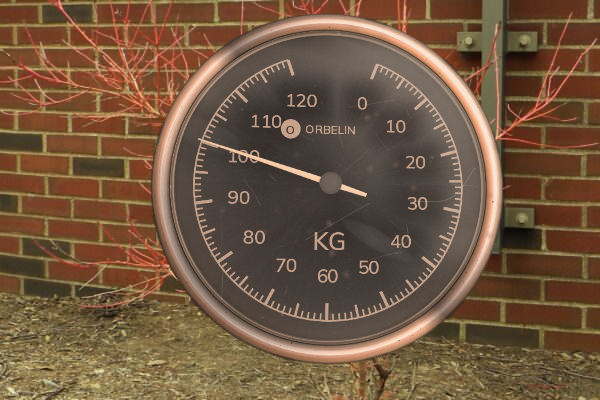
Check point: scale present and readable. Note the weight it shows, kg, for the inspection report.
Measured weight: 100 kg
